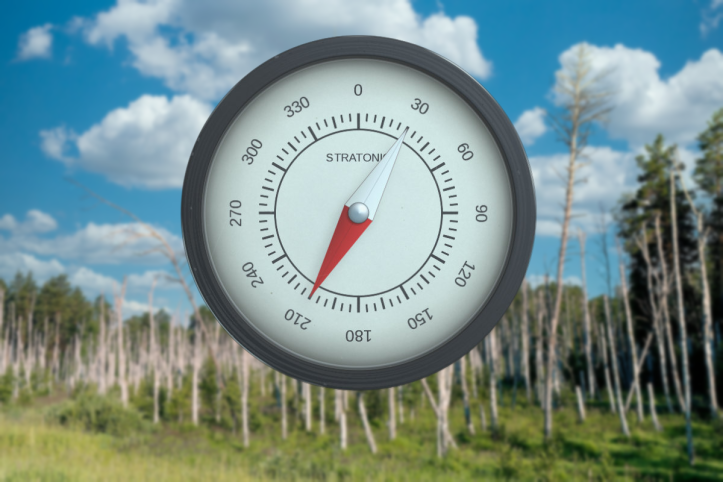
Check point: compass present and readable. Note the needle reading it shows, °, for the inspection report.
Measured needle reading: 210 °
